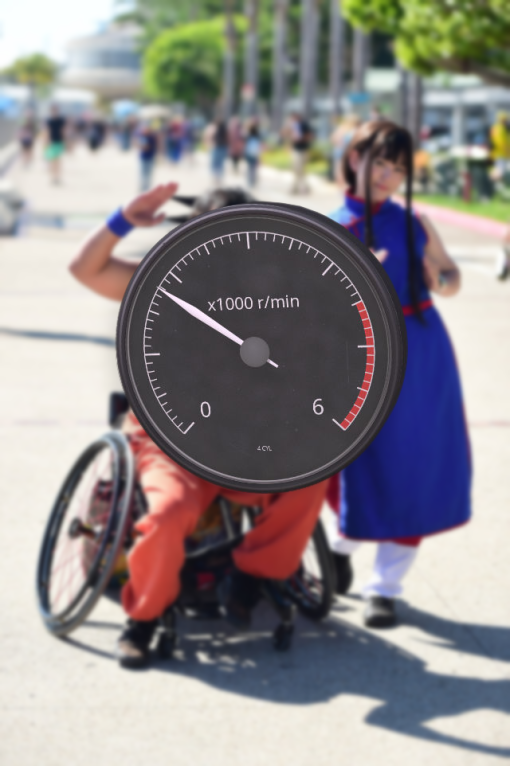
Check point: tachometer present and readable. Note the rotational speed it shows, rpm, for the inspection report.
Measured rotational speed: 1800 rpm
